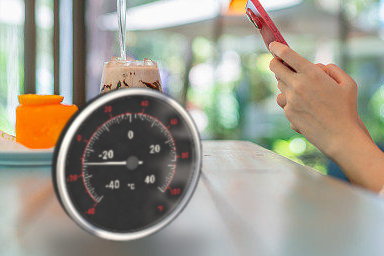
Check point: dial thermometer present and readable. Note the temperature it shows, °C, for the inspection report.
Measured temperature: -25 °C
